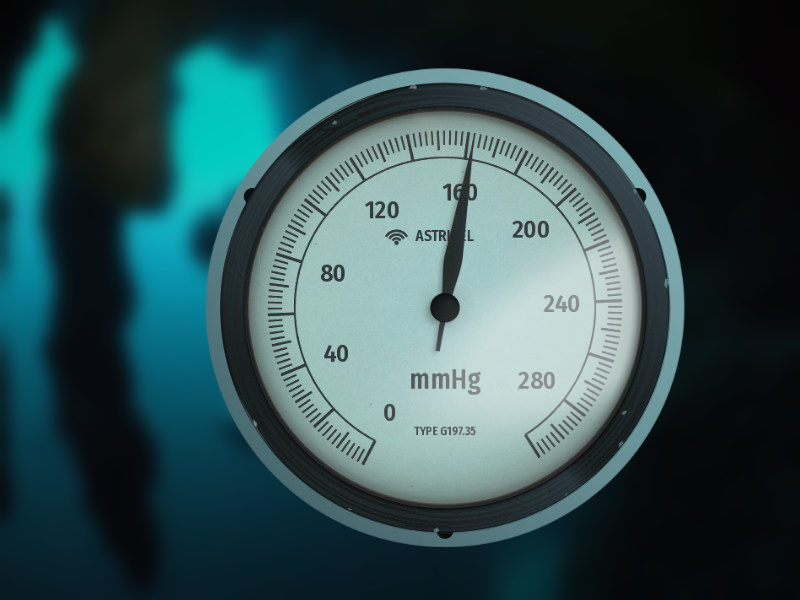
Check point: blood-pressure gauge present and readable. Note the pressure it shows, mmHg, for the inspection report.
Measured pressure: 162 mmHg
